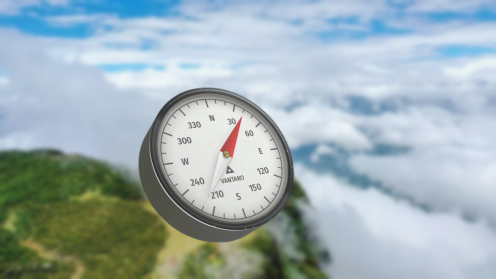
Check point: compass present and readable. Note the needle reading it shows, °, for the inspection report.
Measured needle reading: 40 °
